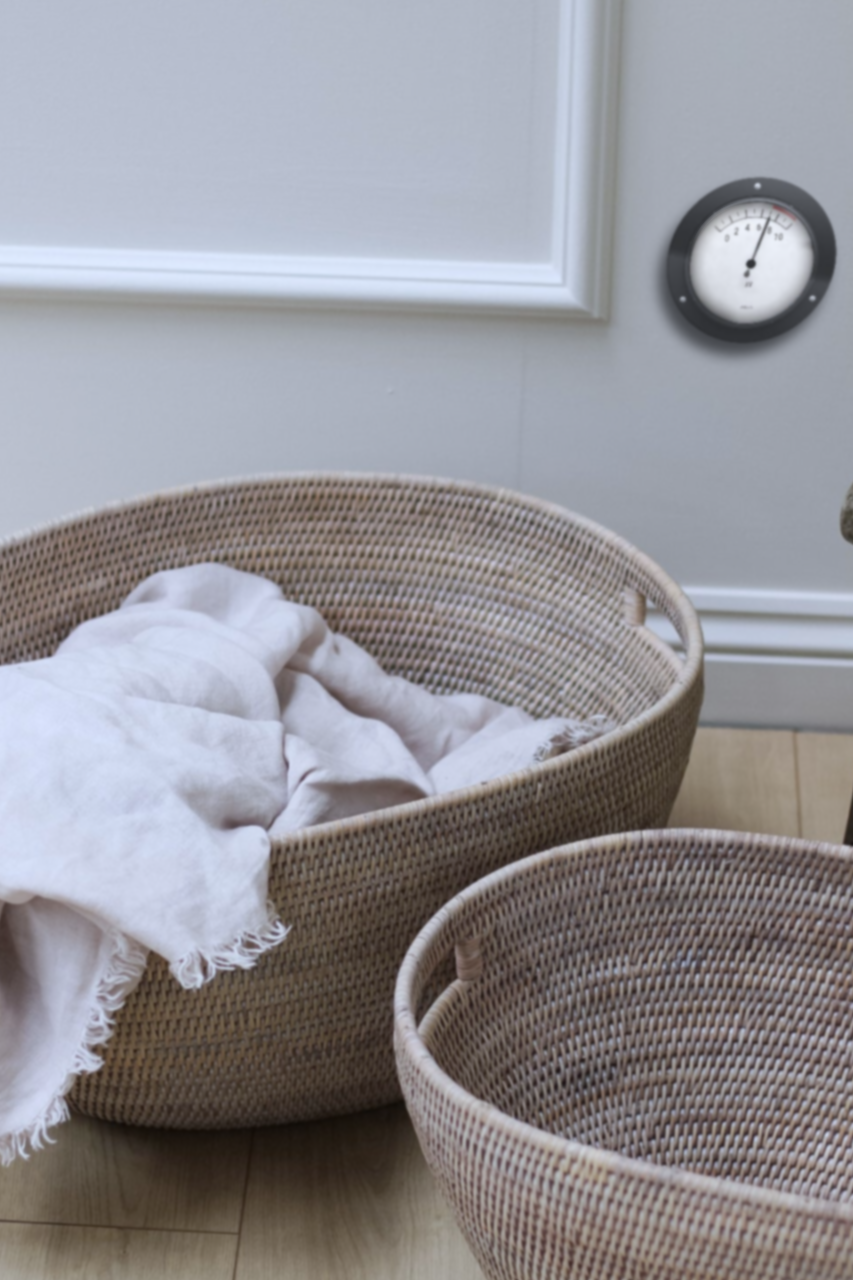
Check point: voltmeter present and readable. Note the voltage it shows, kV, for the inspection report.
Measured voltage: 7 kV
